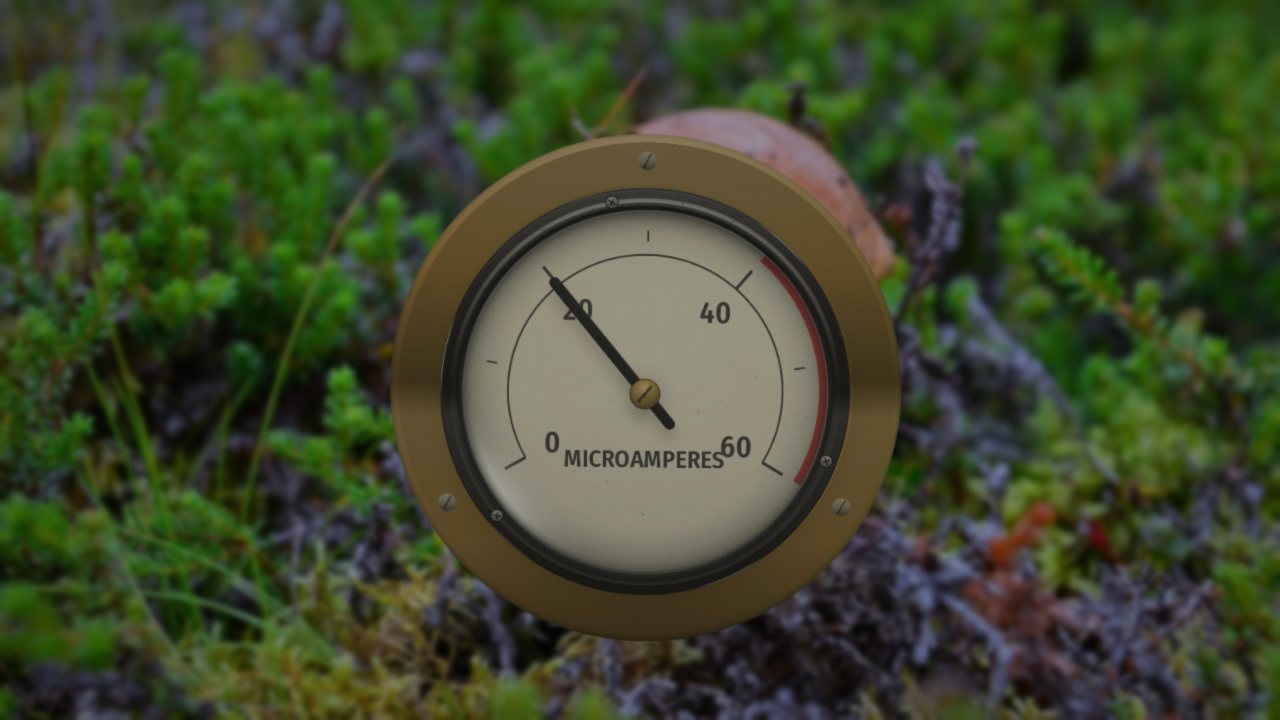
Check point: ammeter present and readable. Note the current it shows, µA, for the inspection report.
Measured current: 20 µA
